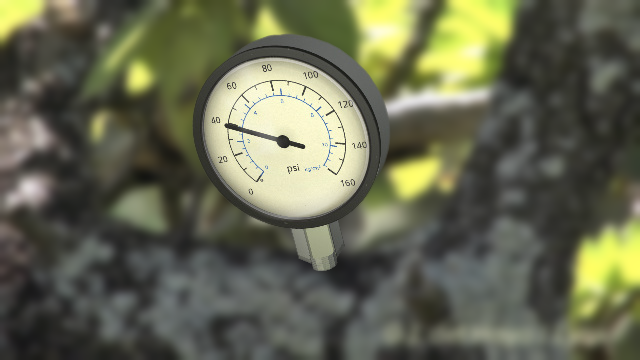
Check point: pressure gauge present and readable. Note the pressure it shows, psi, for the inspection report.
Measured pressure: 40 psi
